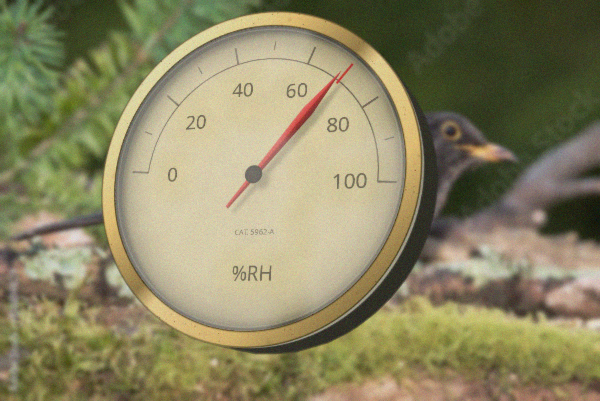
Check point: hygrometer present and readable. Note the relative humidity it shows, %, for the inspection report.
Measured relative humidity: 70 %
